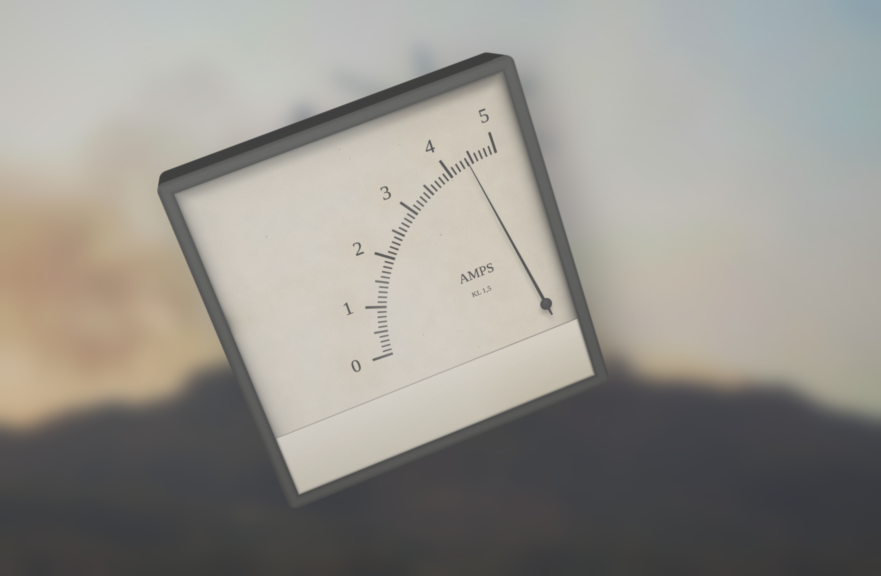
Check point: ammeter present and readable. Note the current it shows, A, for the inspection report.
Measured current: 4.4 A
